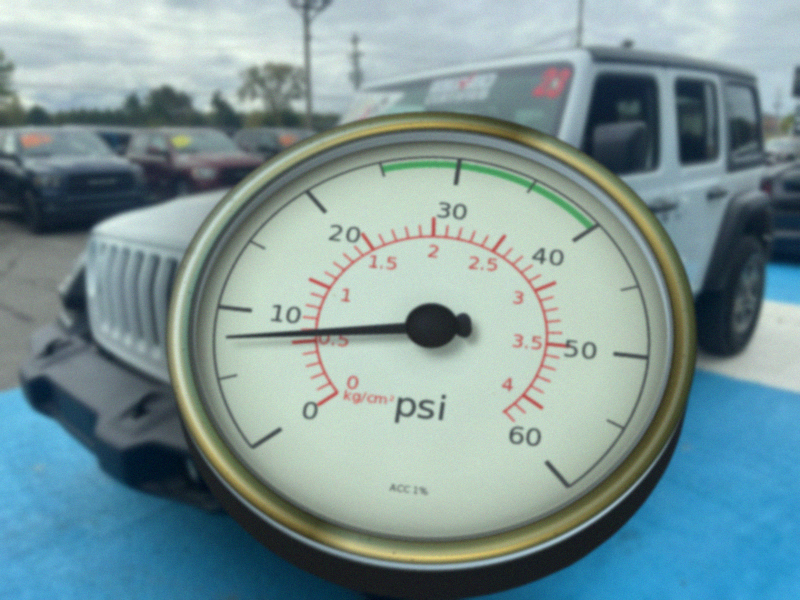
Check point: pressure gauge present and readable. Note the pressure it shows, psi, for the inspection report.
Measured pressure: 7.5 psi
